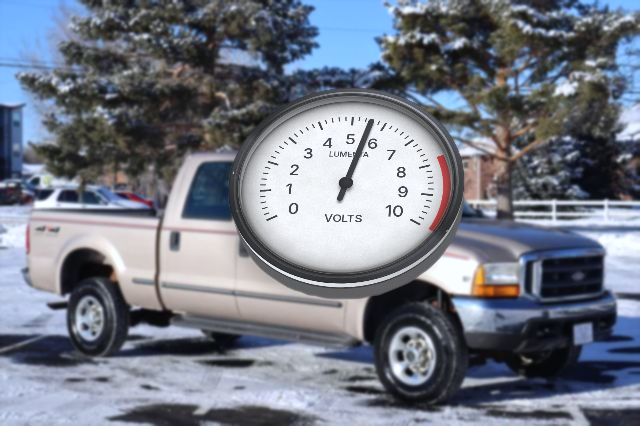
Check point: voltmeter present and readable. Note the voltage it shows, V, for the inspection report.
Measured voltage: 5.6 V
